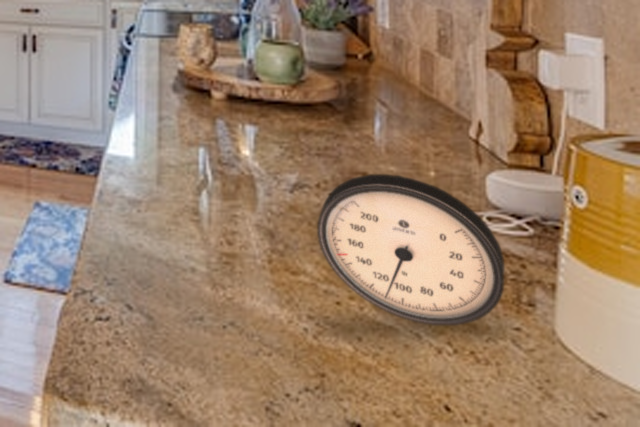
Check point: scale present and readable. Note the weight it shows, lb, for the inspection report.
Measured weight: 110 lb
